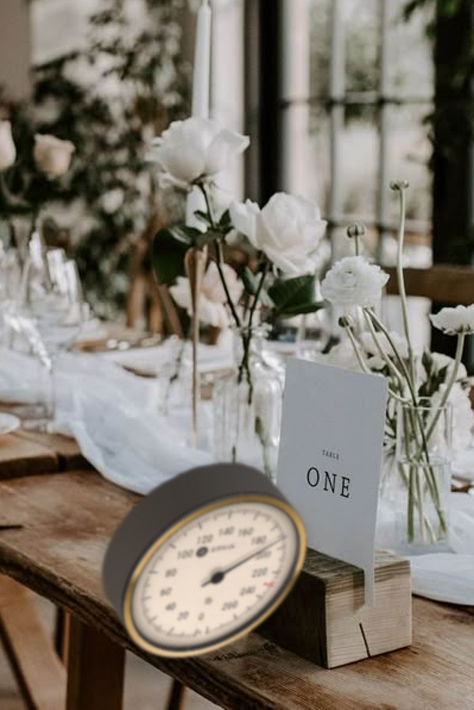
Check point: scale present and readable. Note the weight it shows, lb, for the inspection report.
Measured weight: 190 lb
